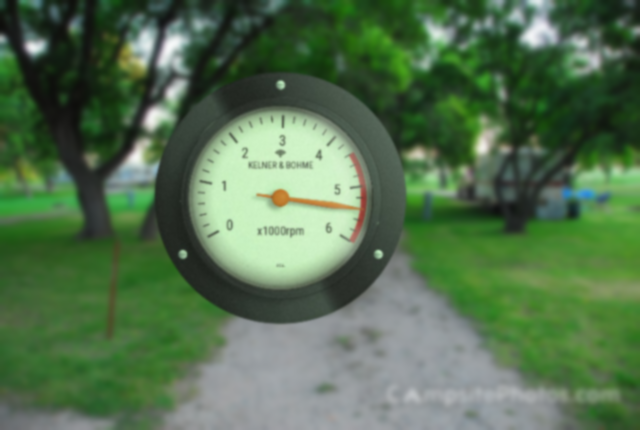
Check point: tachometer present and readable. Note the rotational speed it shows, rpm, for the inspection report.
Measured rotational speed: 5400 rpm
